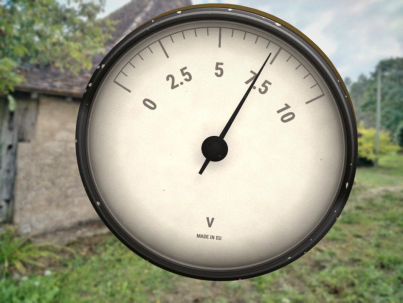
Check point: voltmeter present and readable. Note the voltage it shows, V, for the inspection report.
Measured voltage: 7.25 V
